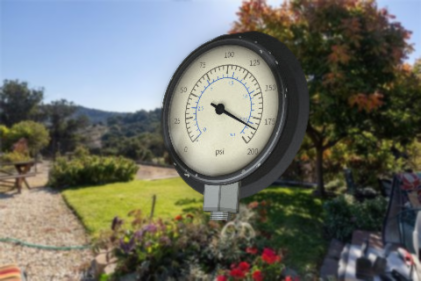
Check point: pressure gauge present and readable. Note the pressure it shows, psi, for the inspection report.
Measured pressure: 185 psi
